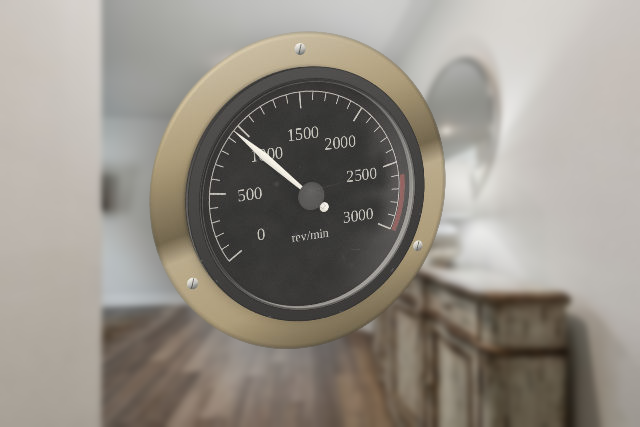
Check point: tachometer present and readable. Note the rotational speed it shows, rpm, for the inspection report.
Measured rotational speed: 950 rpm
